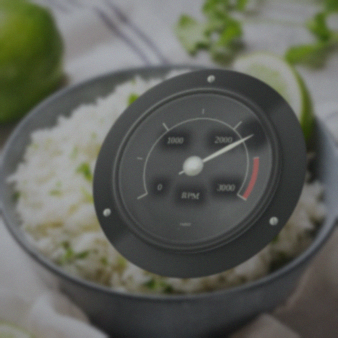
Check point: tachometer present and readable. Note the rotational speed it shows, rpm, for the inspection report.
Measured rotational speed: 2250 rpm
